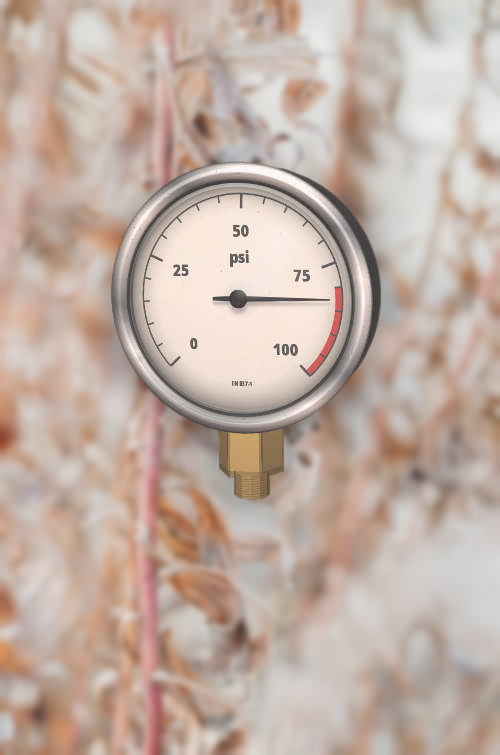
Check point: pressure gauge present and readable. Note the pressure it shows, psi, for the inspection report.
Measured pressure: 82.5 psi
